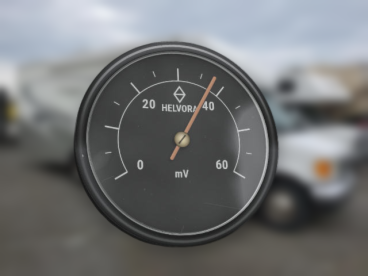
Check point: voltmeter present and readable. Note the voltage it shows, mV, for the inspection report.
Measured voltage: 37.5 mV
